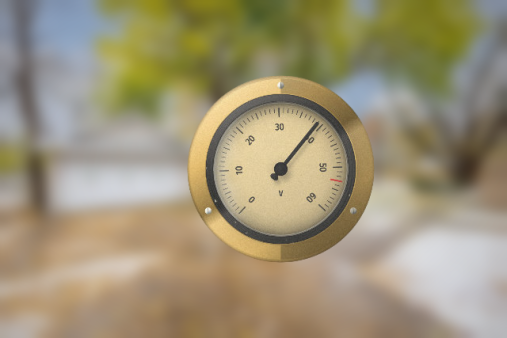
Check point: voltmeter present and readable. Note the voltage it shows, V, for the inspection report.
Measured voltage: 39 V
